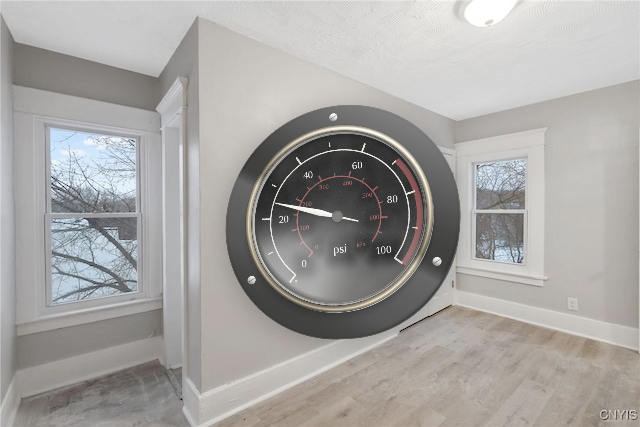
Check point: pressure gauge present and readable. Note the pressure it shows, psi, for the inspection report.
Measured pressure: 25 psi
